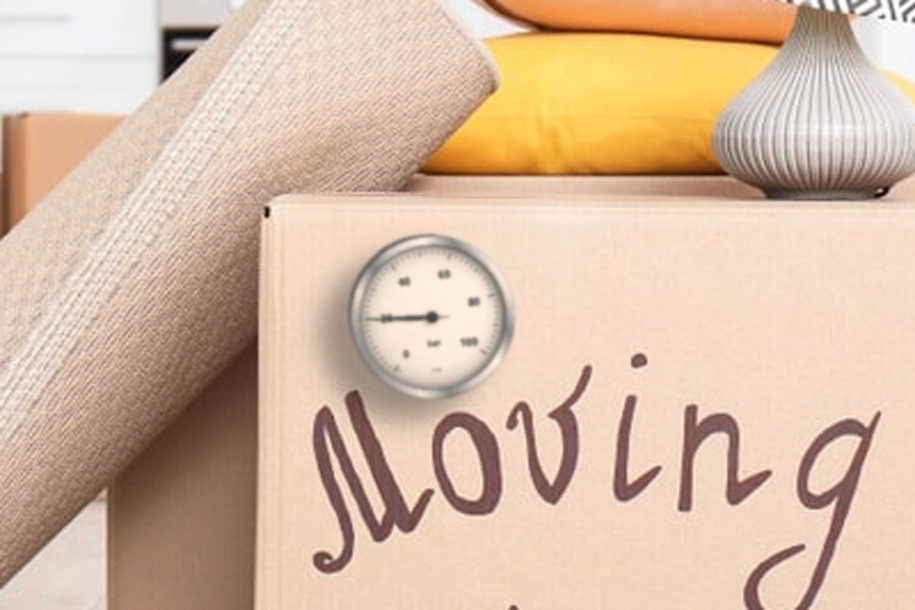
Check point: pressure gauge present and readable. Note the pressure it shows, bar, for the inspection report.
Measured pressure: 20 bar
